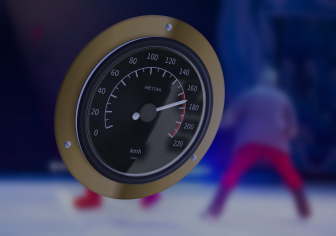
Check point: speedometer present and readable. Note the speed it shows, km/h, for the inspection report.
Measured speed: 170 km/h
